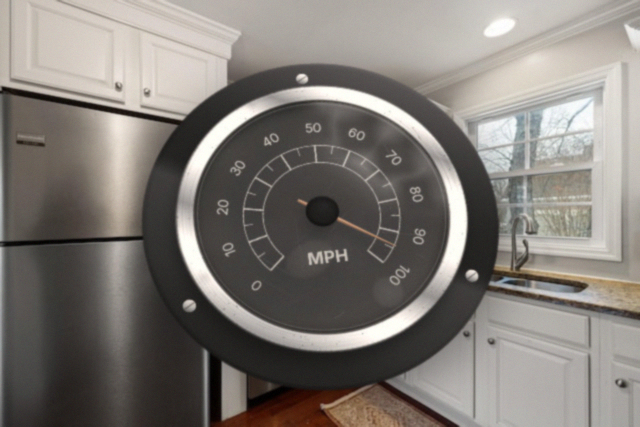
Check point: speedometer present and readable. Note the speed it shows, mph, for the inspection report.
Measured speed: 95 mph
